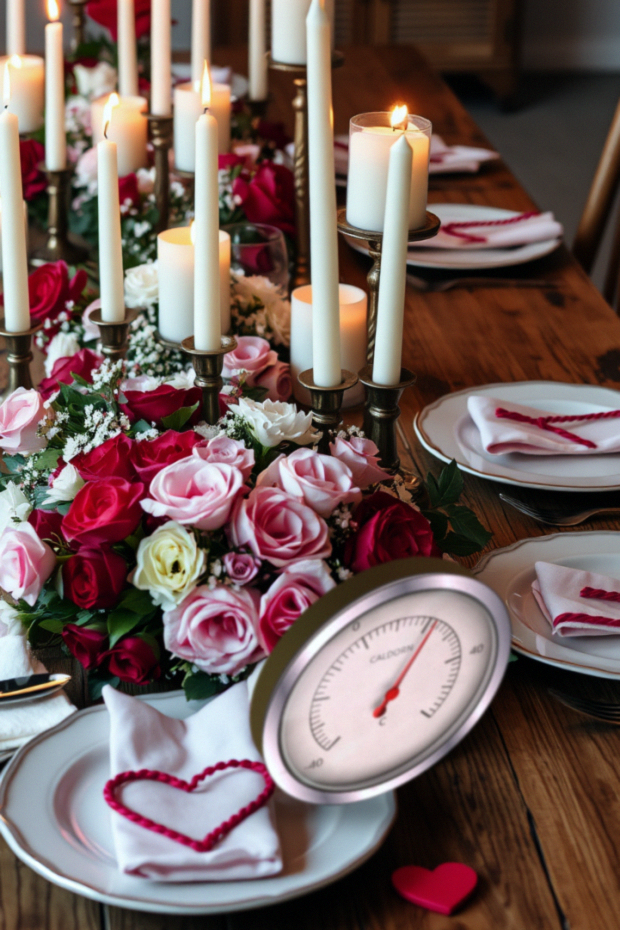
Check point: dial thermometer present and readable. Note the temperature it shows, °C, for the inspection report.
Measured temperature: 20 °C
